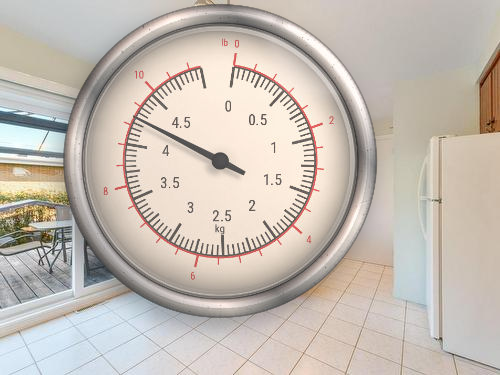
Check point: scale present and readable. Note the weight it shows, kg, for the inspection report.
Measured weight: 4.25 kg
